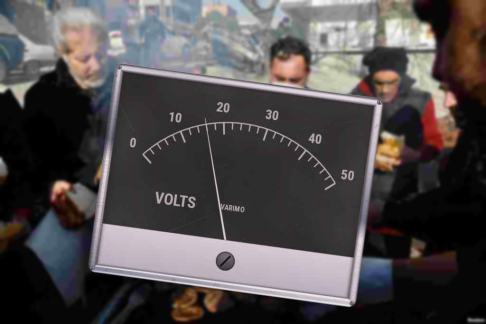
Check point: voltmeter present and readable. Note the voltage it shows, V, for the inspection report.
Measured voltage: 16 V
